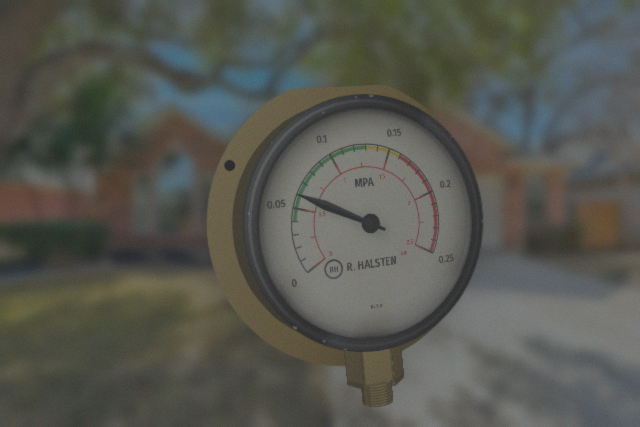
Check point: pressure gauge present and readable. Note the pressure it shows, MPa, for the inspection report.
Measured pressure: 0.06 MPa
